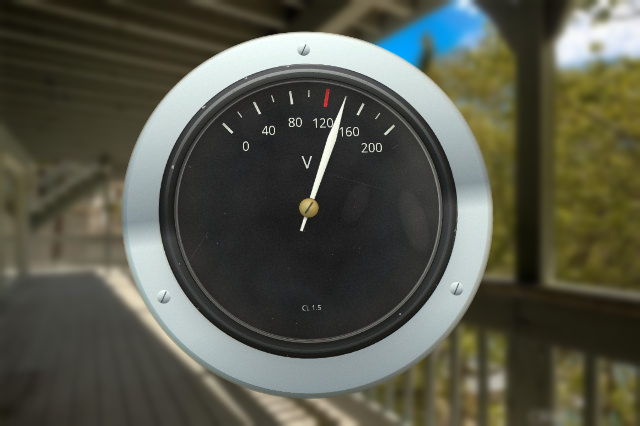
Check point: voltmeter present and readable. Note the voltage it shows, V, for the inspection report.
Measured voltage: 140 V
